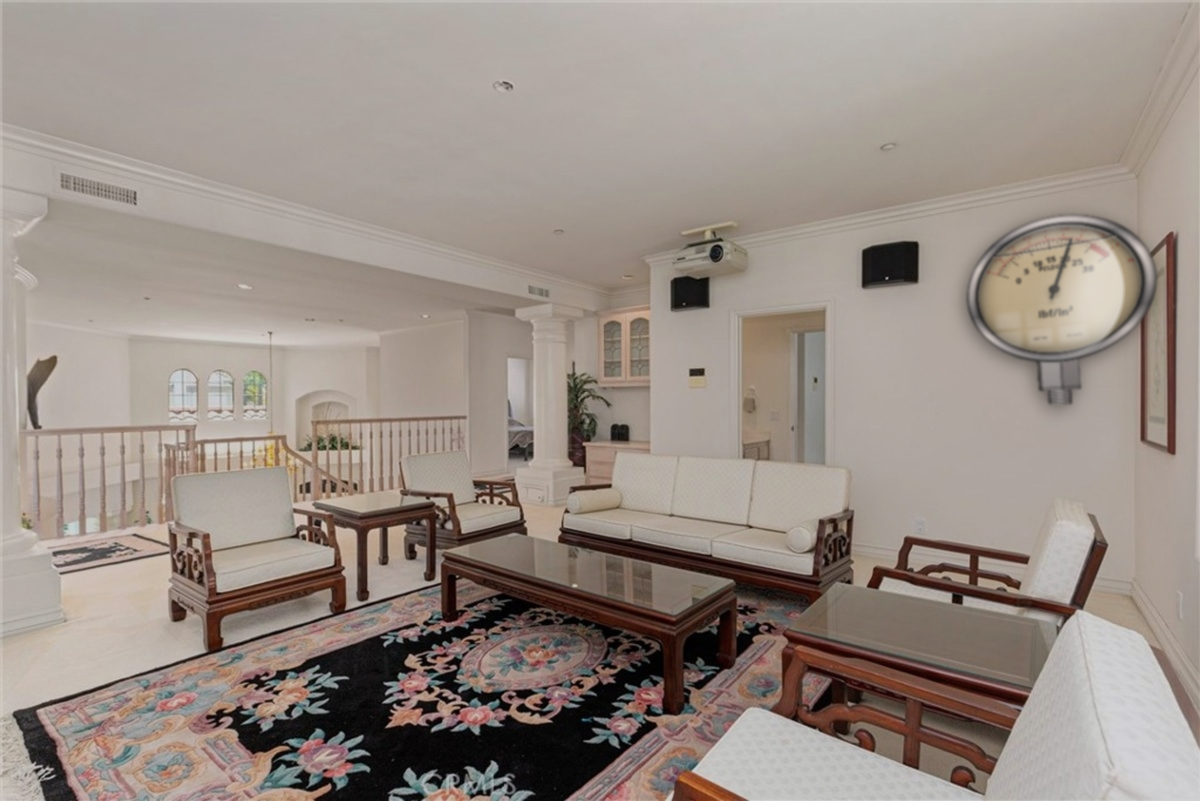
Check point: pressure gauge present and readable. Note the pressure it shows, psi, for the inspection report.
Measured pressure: 20 psi
